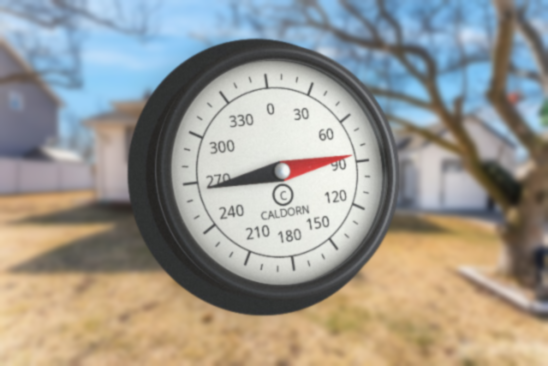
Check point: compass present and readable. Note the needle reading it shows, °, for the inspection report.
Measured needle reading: 85 °
